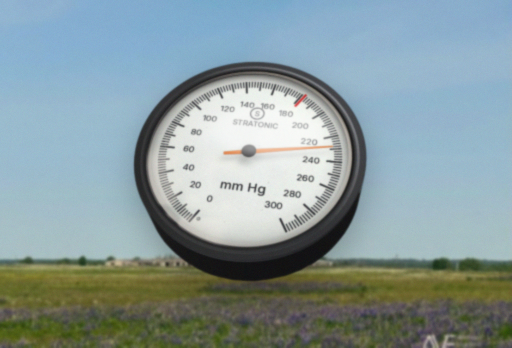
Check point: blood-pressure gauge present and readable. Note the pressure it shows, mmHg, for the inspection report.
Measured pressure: 230 mmHg
